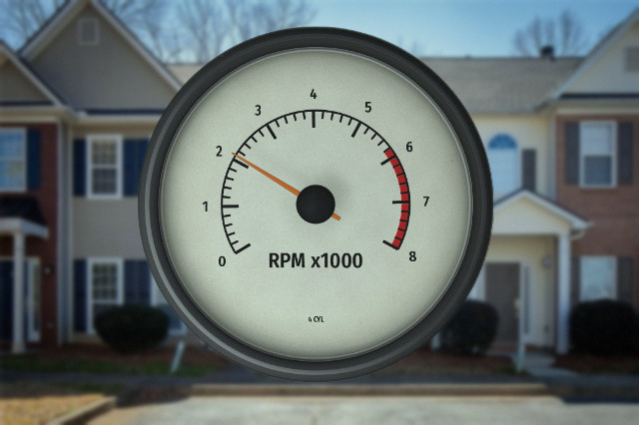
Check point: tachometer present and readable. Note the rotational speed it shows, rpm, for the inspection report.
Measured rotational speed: 2100 rpm
